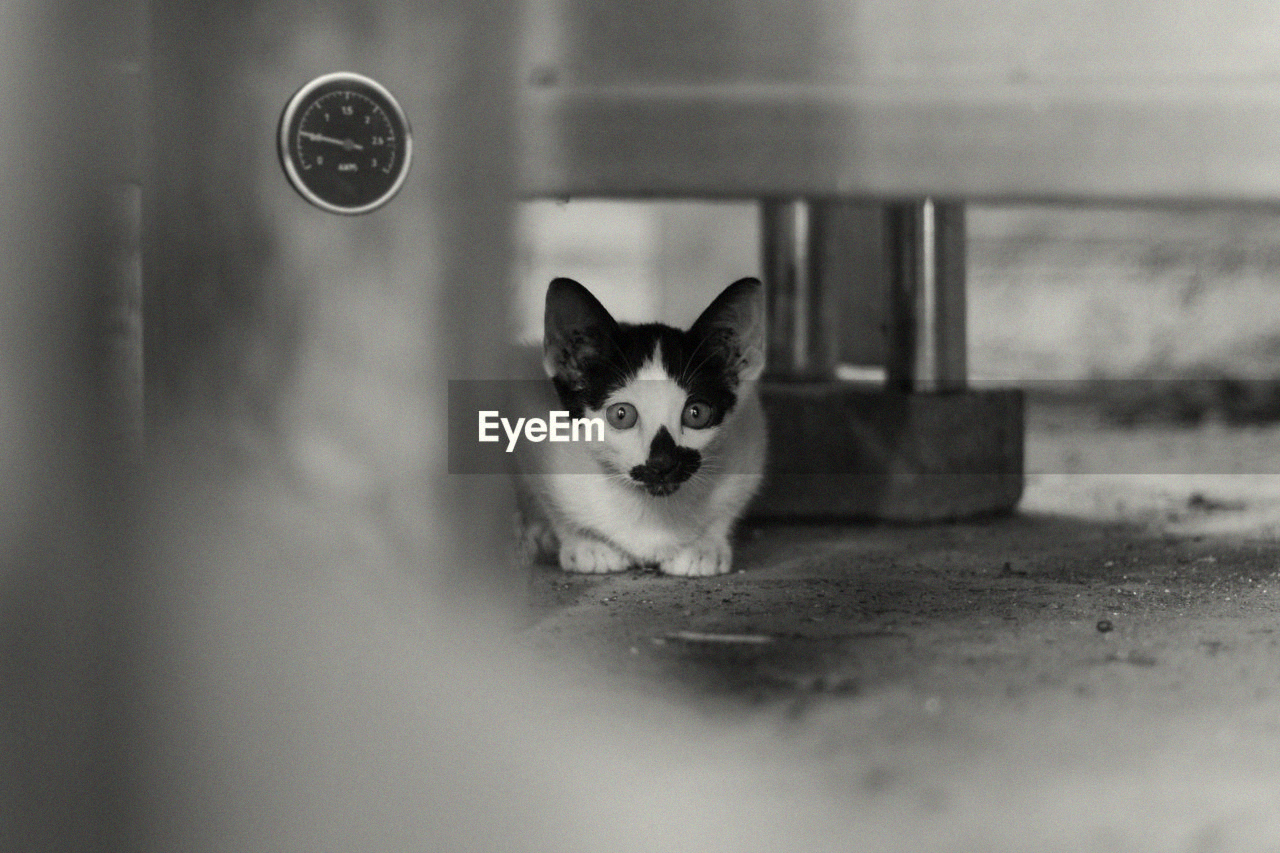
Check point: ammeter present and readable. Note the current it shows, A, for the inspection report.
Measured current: 0.5 A
